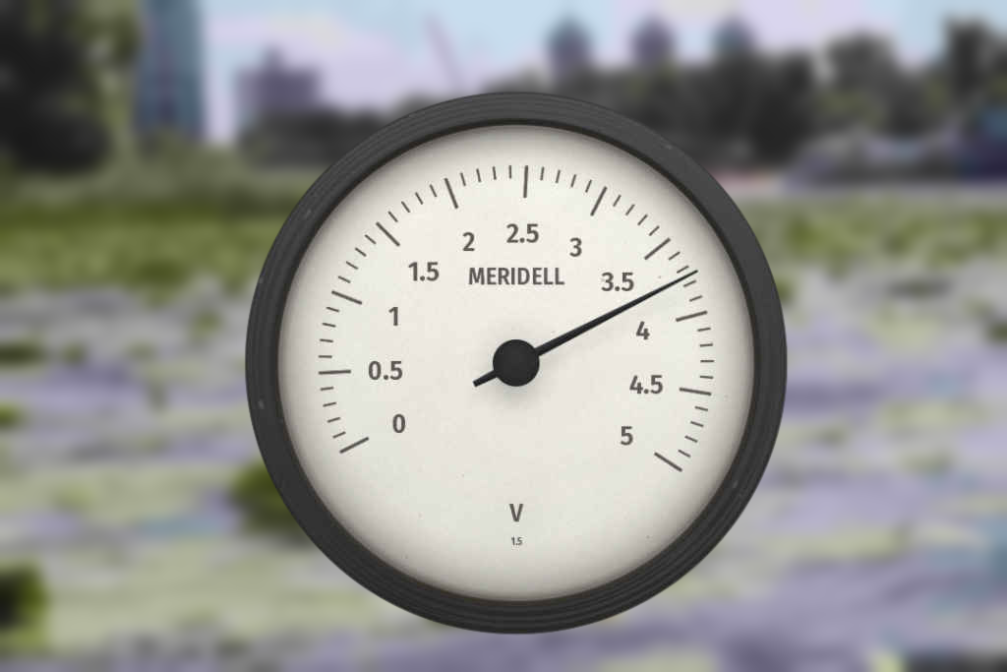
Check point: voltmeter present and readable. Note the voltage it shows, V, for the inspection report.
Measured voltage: 3.75 V
